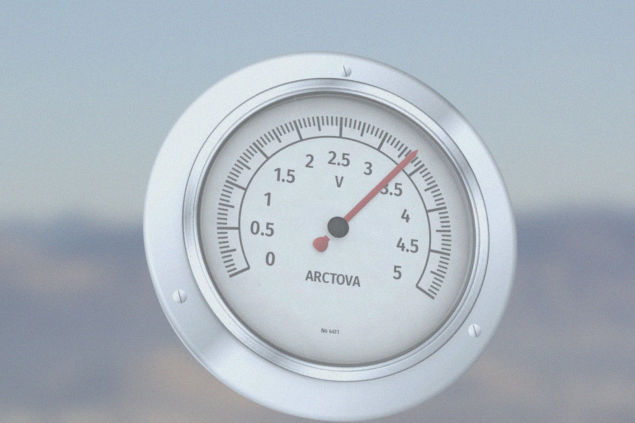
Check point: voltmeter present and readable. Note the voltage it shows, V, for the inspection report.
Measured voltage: 3.35 V
